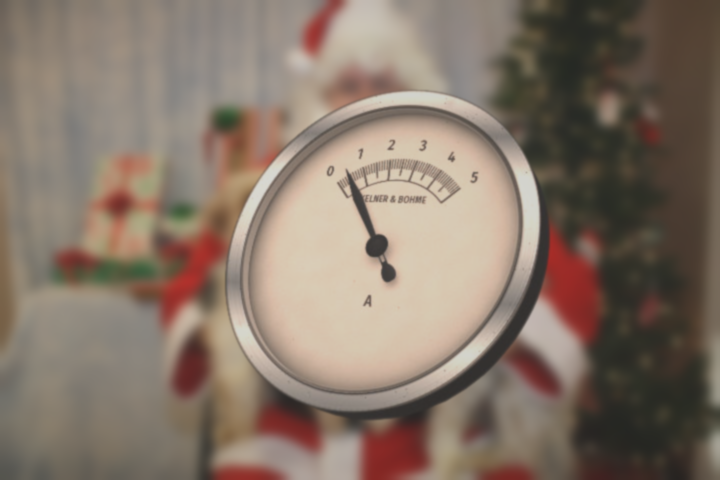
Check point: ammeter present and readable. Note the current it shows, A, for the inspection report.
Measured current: 0.5 A
